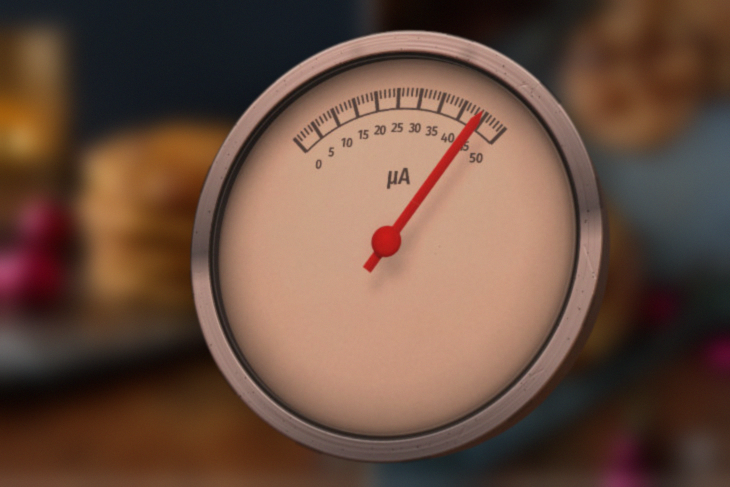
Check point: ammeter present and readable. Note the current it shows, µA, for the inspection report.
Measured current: 45 µA
